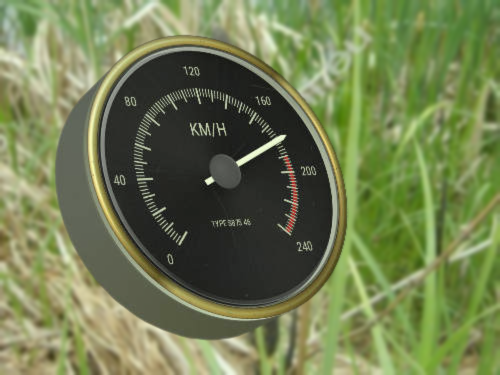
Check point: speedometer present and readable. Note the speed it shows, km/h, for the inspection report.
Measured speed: 180 km/h
